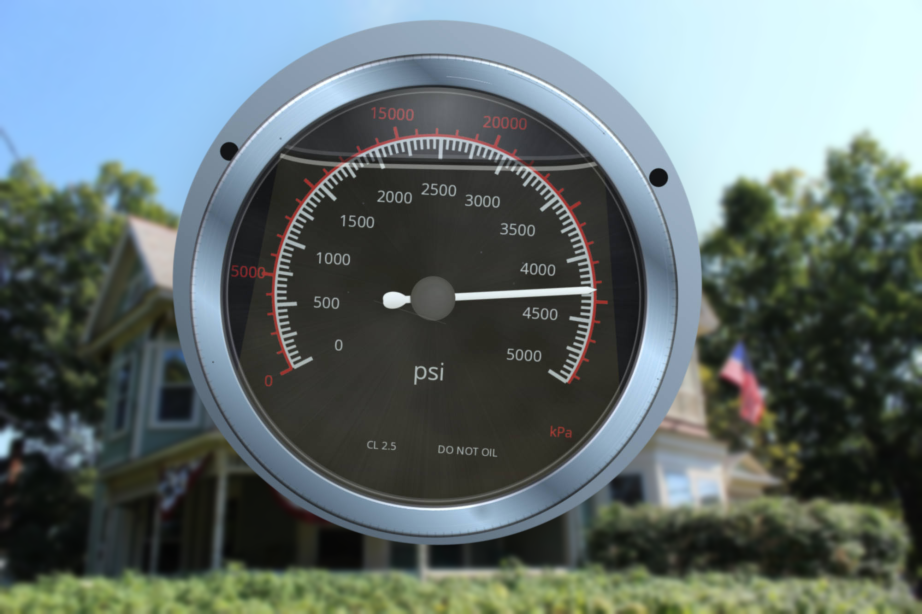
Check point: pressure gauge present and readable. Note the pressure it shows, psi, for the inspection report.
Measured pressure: 4250 psi
